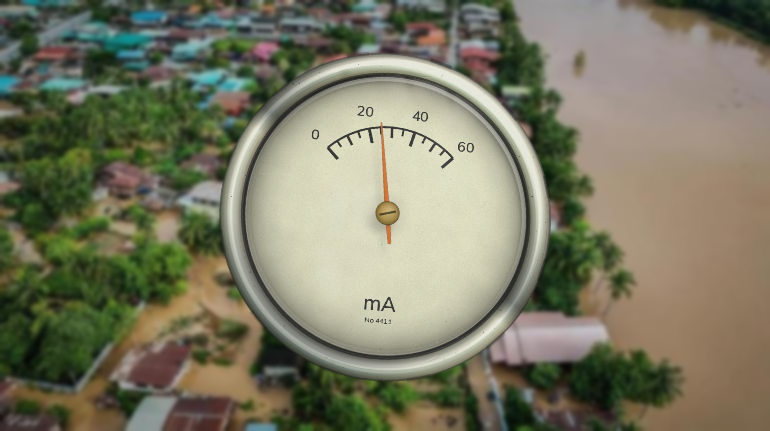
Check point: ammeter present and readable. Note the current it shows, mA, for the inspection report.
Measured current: 25 mA
